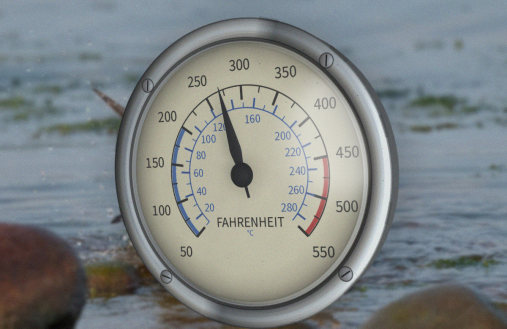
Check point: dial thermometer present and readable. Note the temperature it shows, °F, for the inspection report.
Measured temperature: 275 °F
